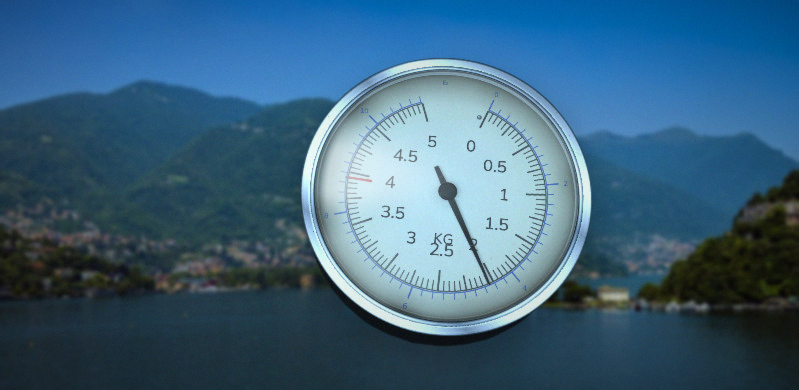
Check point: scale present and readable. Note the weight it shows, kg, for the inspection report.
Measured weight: 2.05 kg
